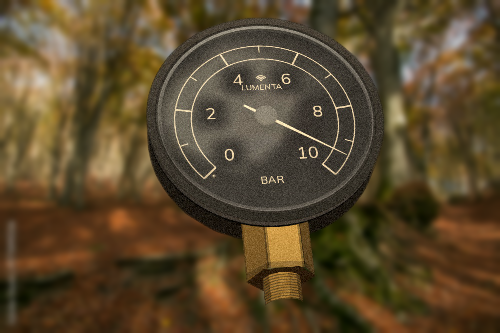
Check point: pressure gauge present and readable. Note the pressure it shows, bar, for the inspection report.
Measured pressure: 9.5 bar
